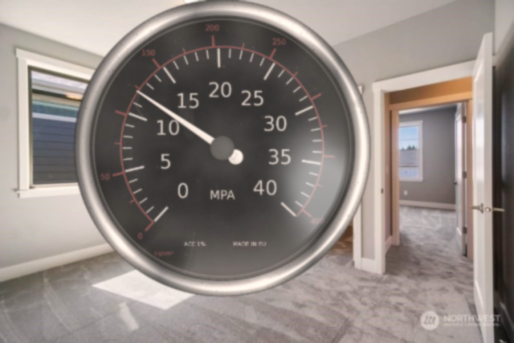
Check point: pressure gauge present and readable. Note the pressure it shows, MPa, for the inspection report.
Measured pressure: 12 MPa
